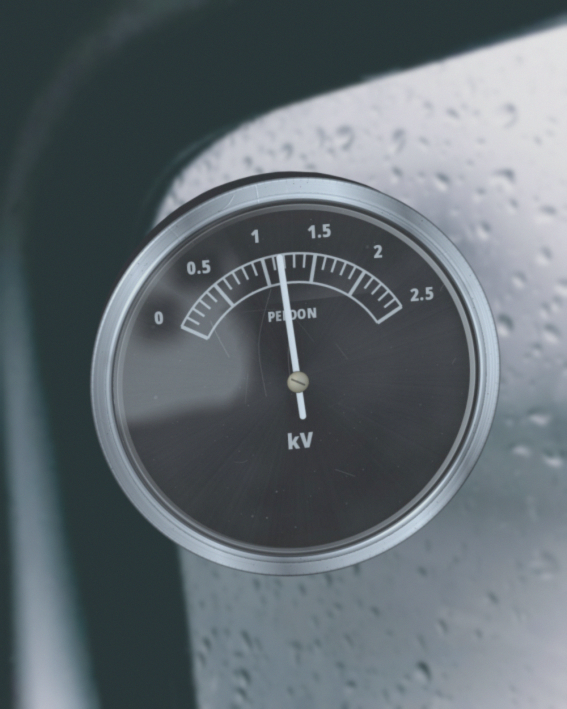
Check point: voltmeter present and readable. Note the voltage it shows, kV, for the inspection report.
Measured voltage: 1.15 kV
